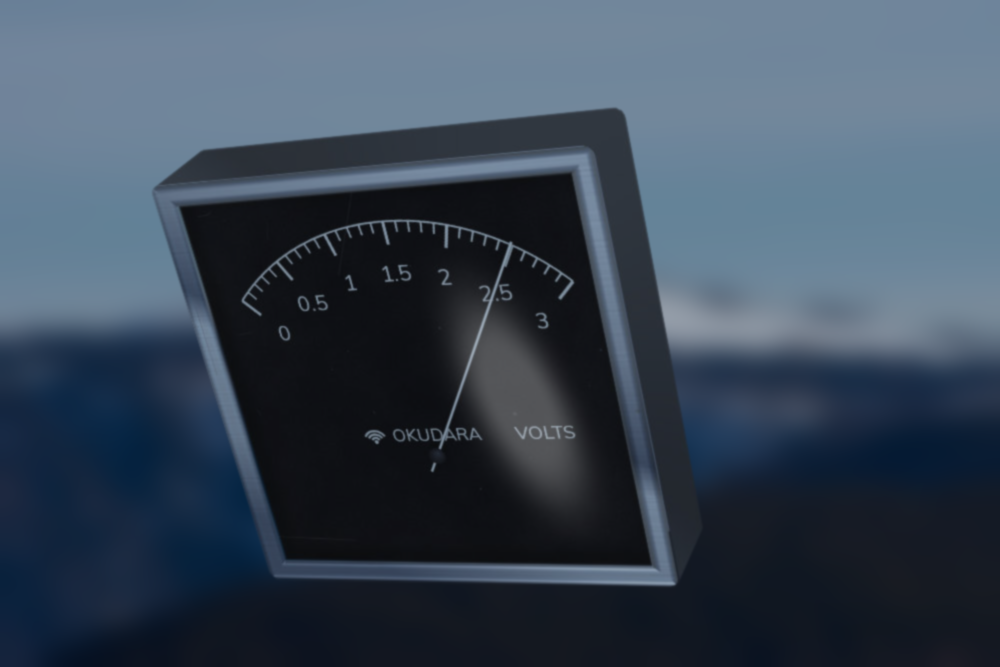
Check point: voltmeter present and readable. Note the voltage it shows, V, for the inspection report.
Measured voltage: 2.5 V
